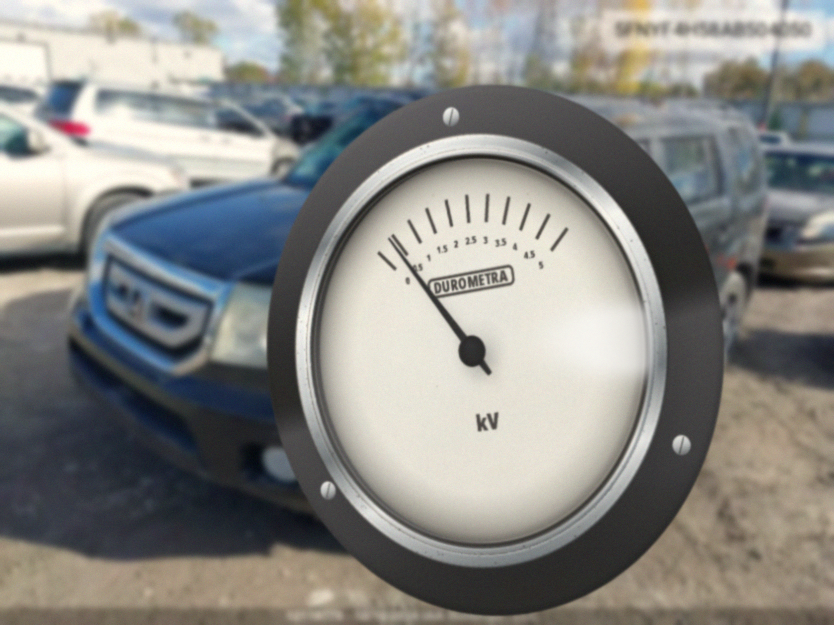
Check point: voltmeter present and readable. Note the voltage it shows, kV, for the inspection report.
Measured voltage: 0.5 kV
